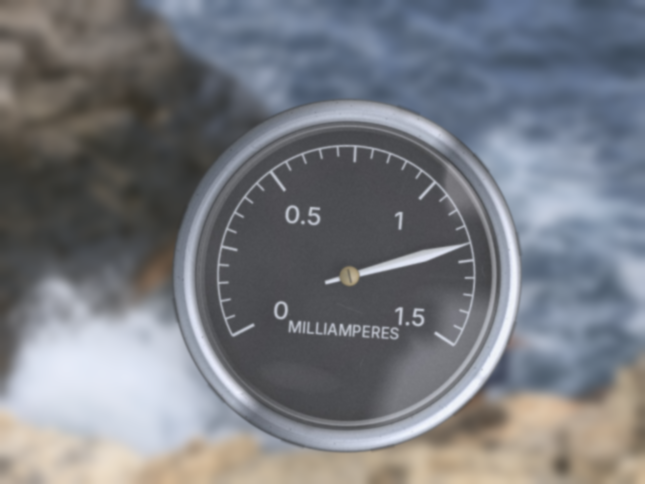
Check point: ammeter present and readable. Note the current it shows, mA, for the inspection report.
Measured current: 1.2 mA
